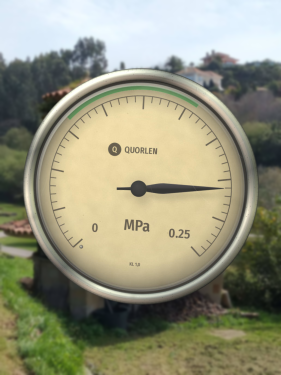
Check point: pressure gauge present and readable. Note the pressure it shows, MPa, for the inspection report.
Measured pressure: 0.205 MPa
